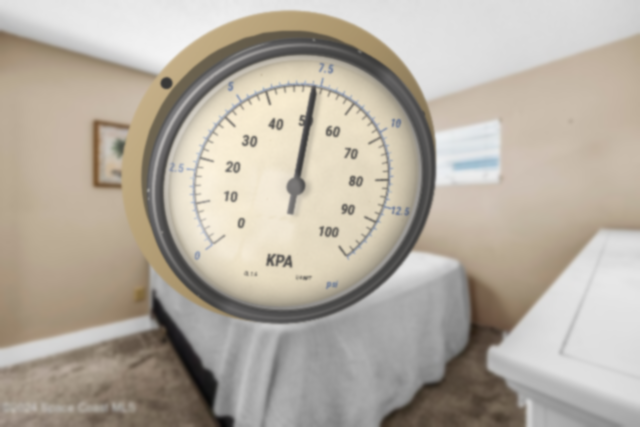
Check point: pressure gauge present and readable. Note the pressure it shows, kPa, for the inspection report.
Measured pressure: 50 kPa
